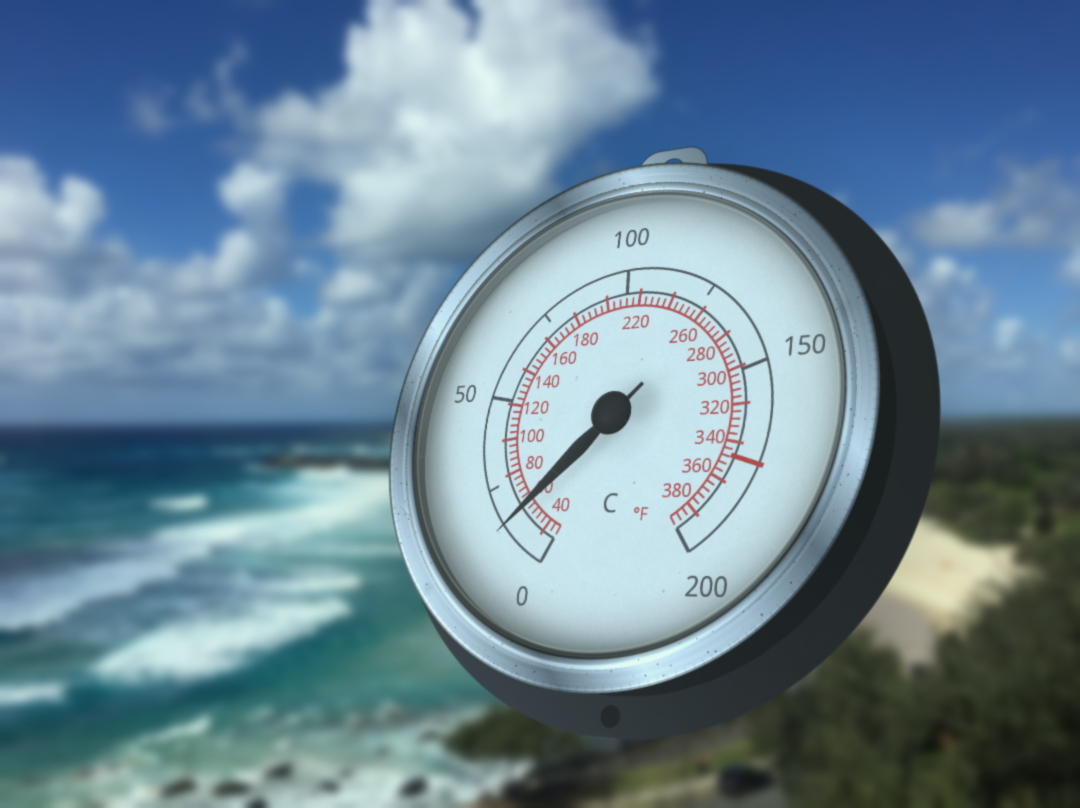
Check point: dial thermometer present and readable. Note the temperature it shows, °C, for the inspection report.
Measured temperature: 12.5 °C
